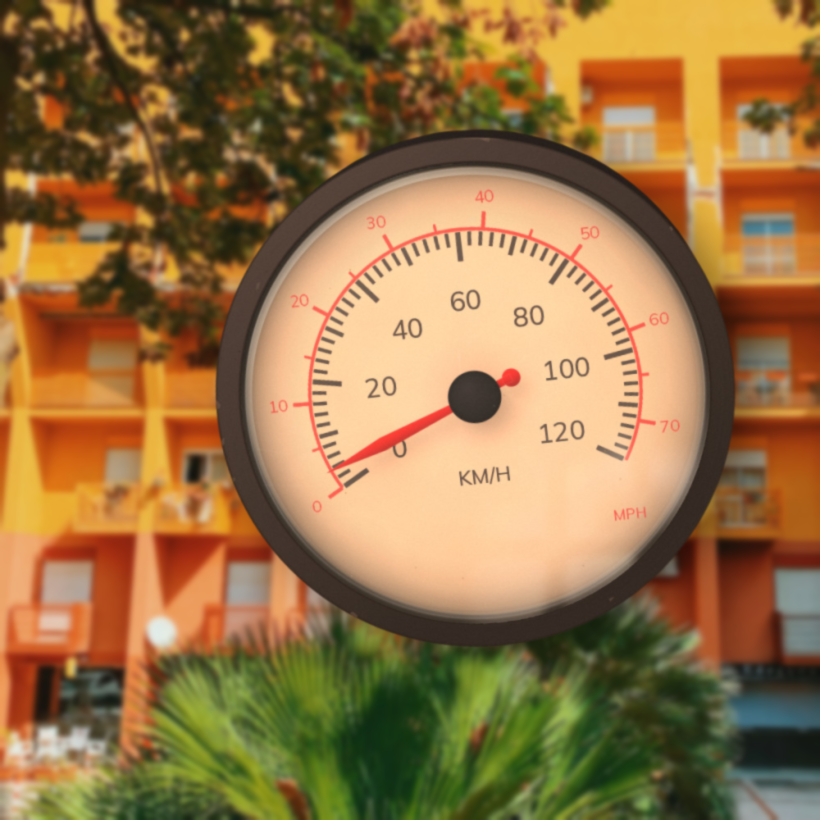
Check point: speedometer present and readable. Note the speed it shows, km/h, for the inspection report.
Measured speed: 4 km/h
